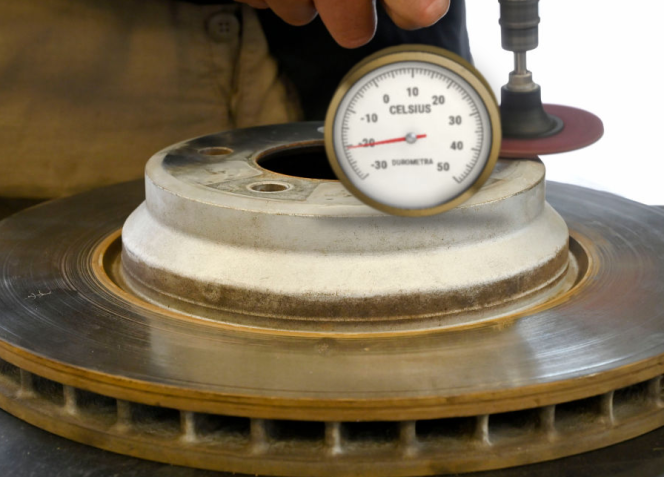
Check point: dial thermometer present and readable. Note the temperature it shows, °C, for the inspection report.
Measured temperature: -20 °C
